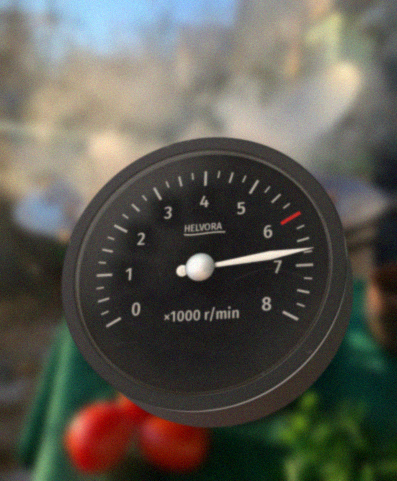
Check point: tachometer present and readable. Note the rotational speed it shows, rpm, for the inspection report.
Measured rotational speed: 6750 rpm
